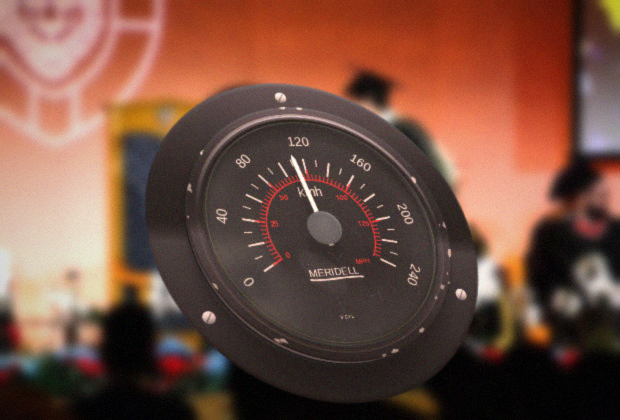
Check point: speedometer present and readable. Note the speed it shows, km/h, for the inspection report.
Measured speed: 110 km/h
